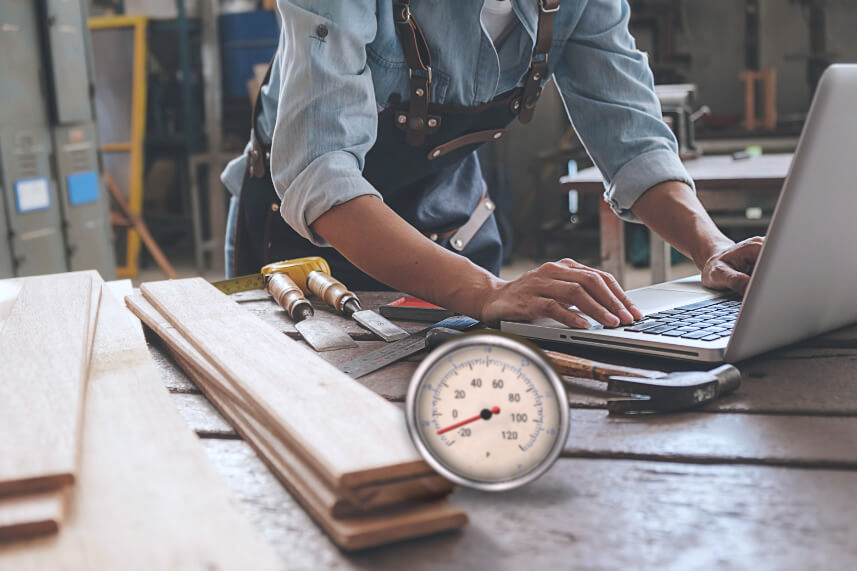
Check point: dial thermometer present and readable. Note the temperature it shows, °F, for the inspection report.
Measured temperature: -10 °F
